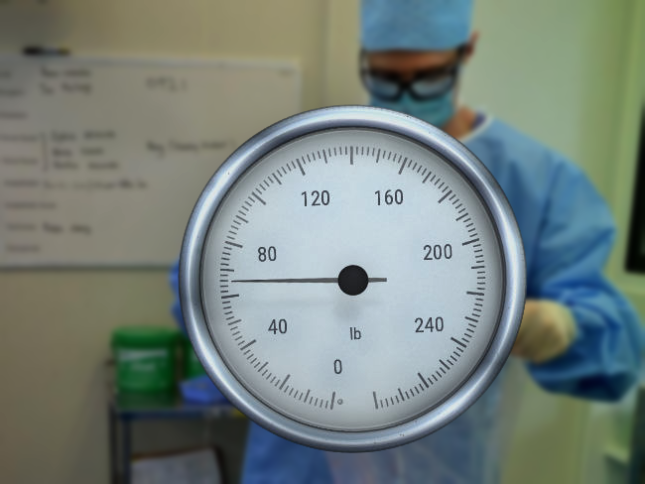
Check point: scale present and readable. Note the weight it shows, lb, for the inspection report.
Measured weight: 66 lb
